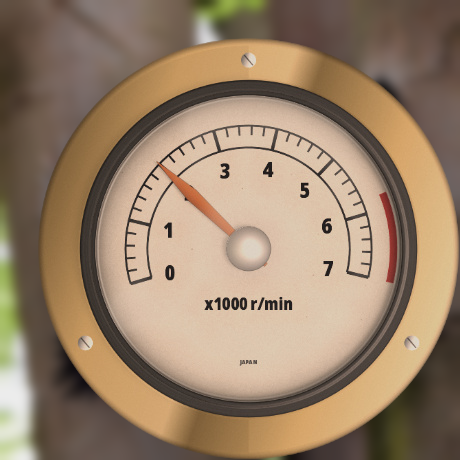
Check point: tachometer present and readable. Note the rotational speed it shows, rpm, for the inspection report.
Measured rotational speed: 2000 rpm
